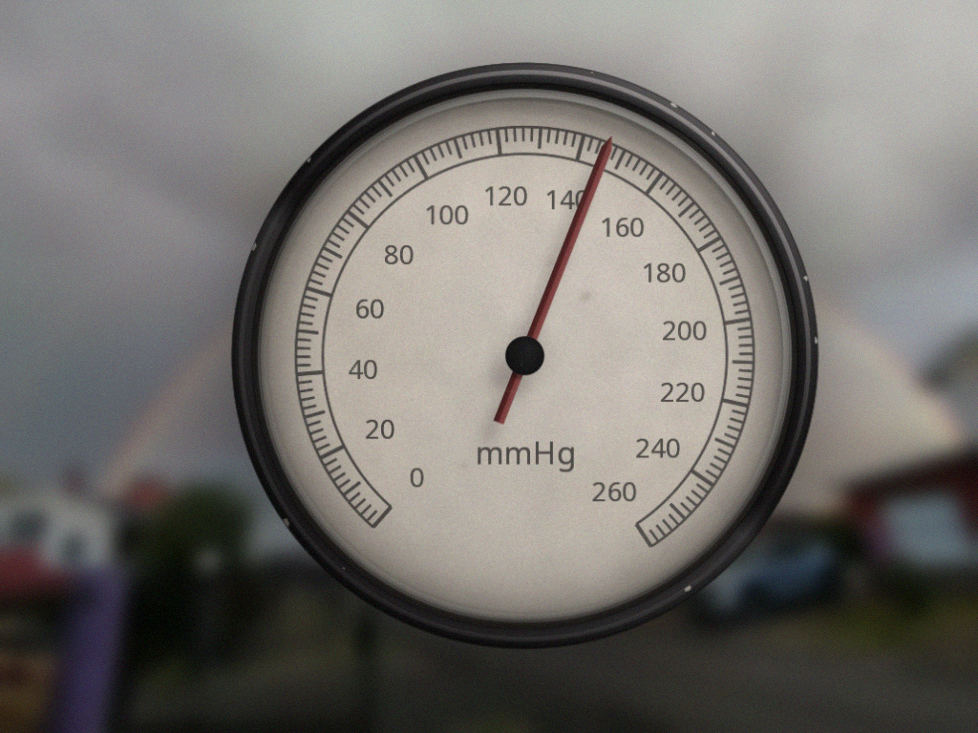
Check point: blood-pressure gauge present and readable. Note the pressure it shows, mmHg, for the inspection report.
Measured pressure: 146 mmHg
